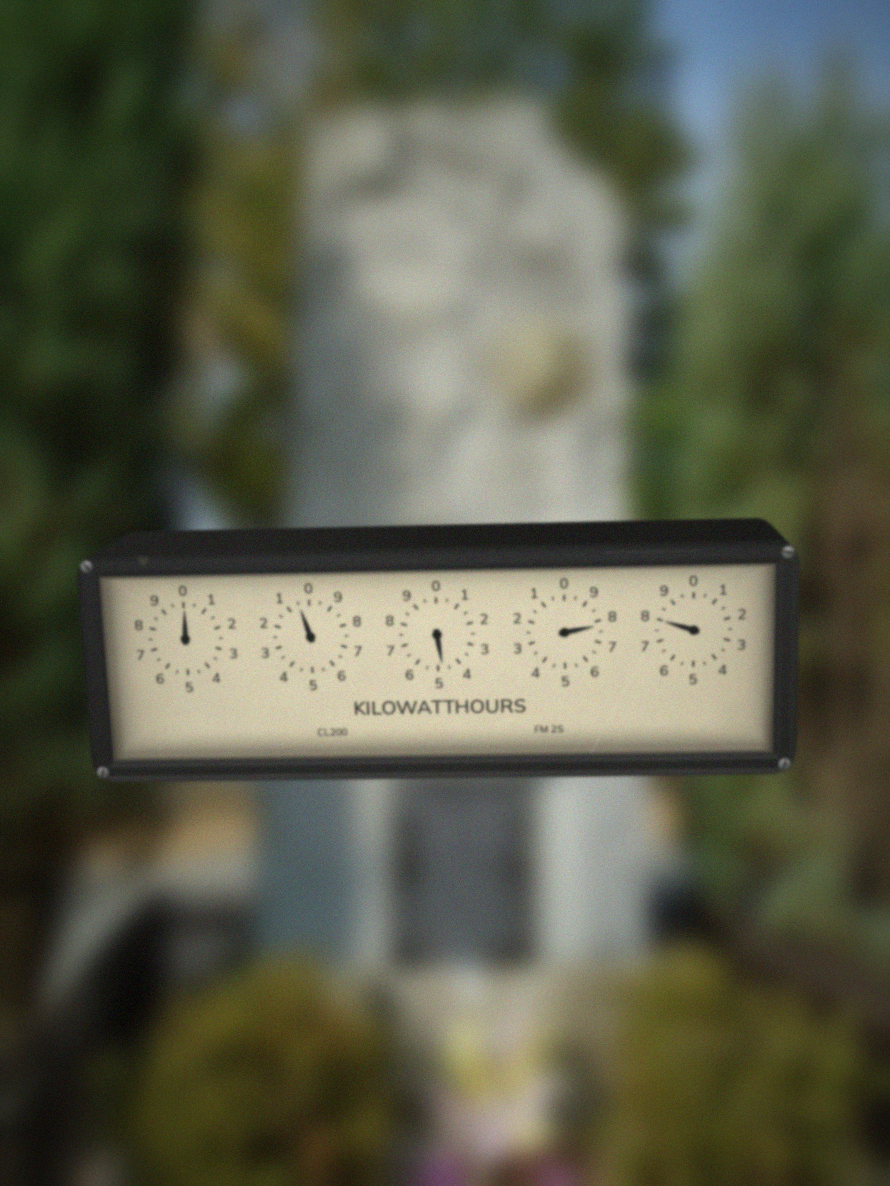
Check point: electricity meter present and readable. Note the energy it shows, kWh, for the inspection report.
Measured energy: 478 kWh
